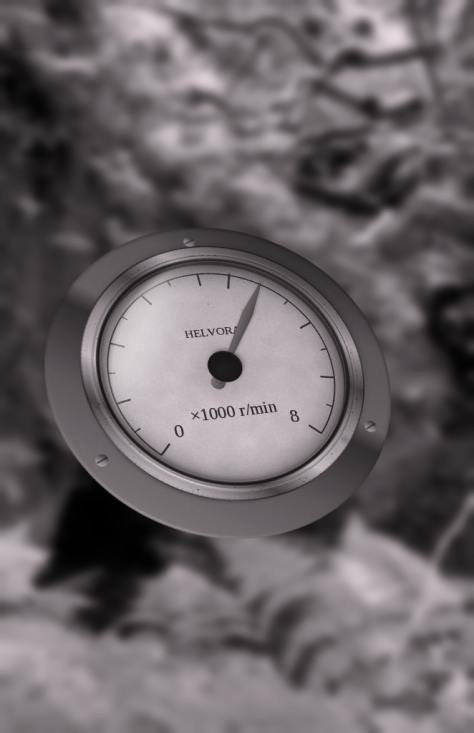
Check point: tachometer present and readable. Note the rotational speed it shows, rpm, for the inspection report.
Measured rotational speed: 5000 rpm
